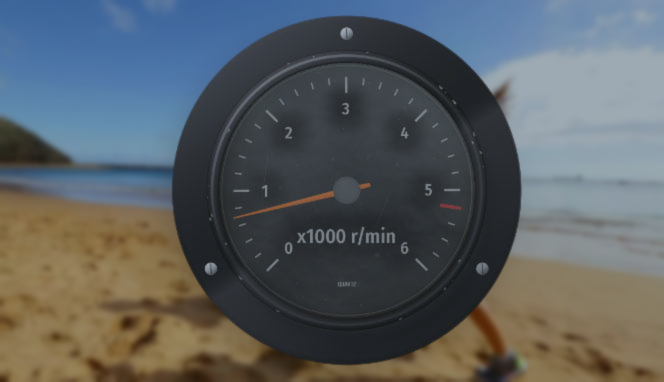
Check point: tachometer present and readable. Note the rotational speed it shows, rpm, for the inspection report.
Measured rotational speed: 700 rpm
